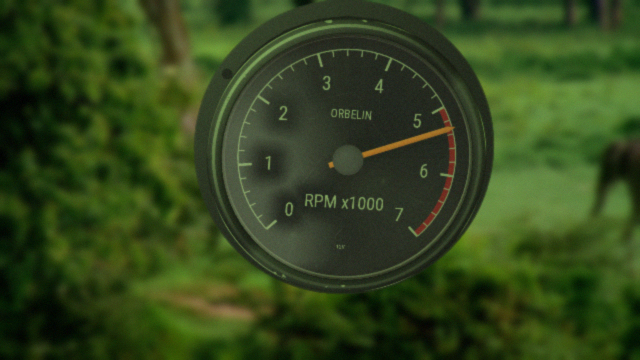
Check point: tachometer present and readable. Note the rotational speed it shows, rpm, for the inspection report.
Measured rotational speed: 5300 rpm
